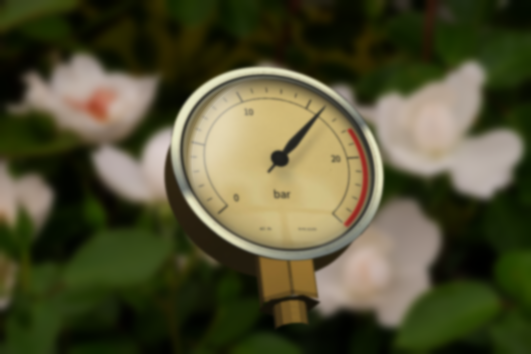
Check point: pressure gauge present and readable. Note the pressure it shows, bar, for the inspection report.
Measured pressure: 16 bar
